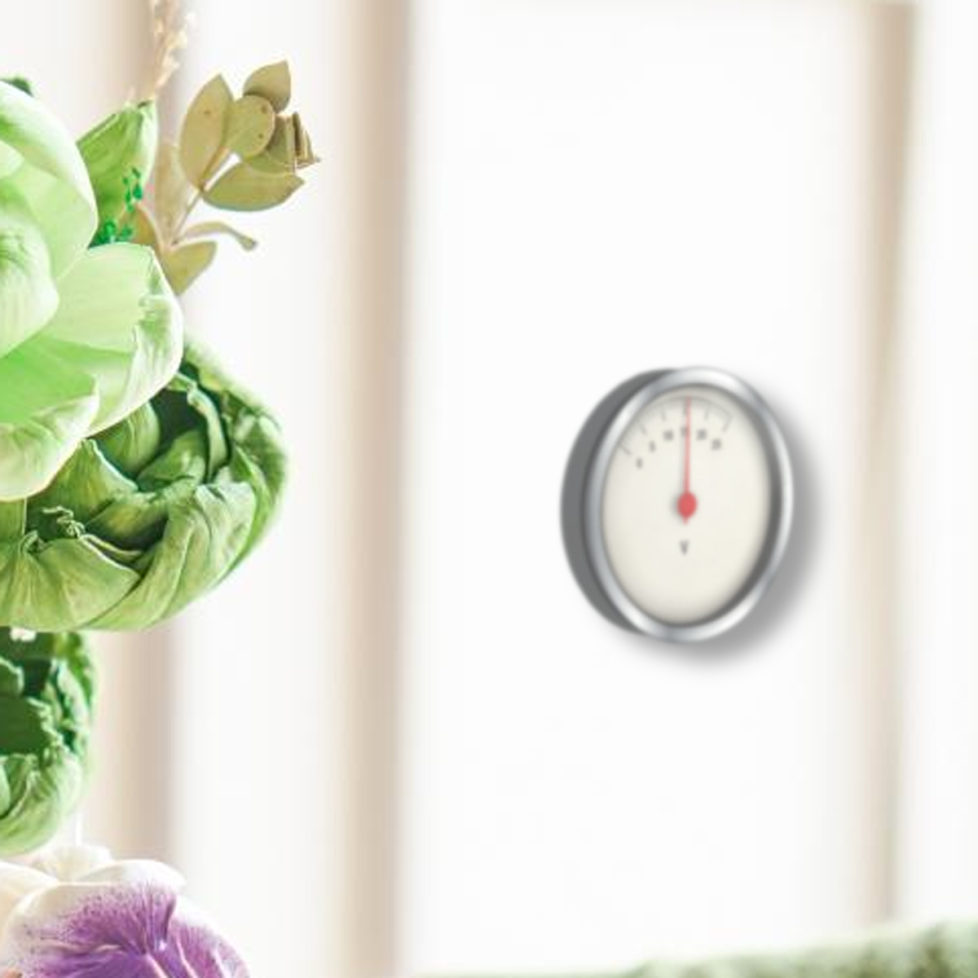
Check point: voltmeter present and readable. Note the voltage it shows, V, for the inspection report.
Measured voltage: 15 V
